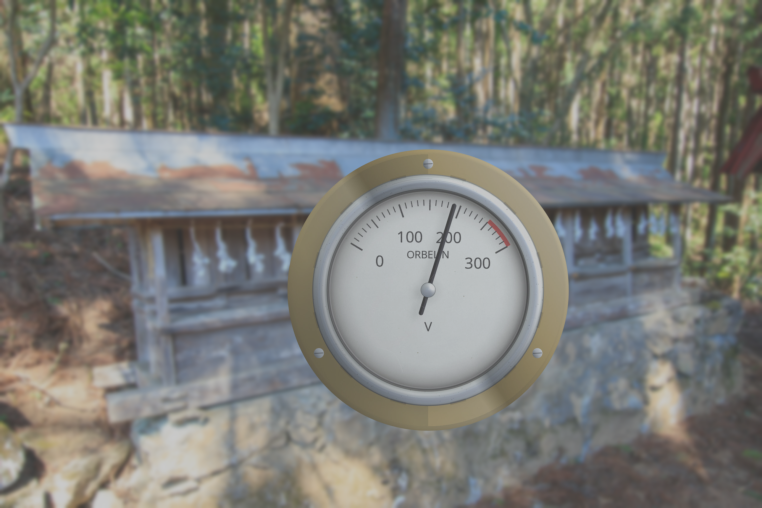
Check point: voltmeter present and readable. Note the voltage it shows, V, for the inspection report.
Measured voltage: 190 V
